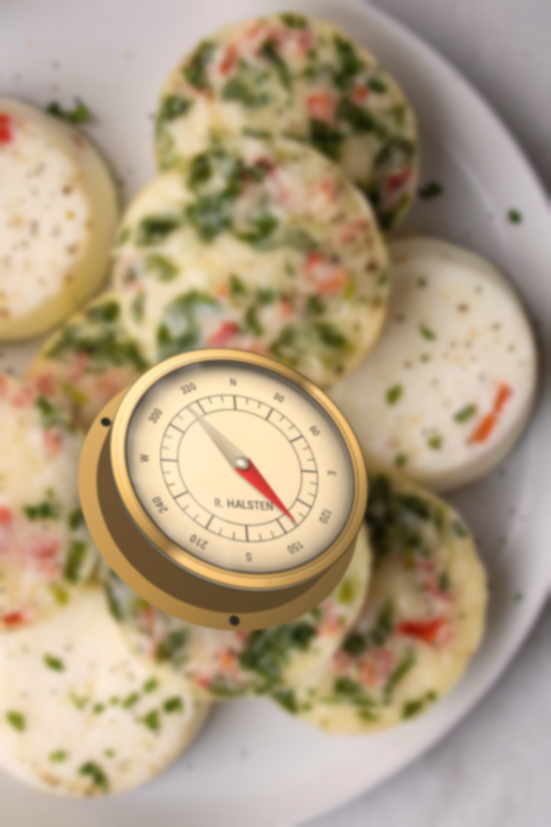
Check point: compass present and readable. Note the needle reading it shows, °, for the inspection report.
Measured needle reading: 140 °
